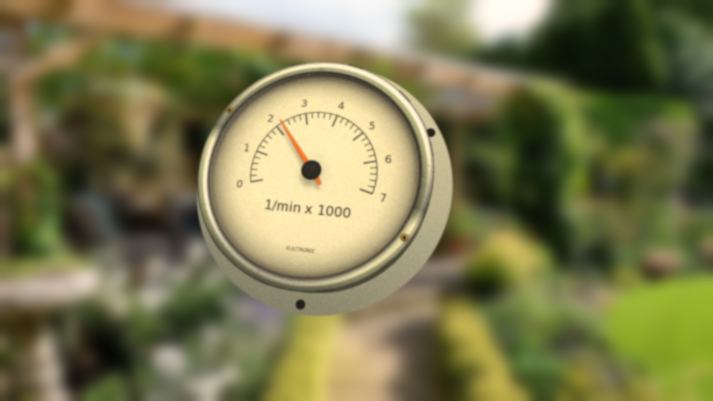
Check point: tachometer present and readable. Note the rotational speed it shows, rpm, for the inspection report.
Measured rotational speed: 2200 rpm
